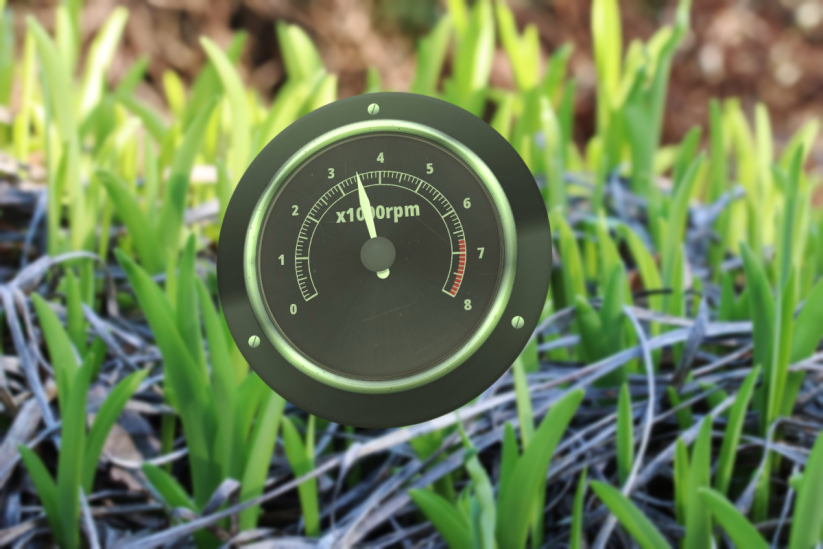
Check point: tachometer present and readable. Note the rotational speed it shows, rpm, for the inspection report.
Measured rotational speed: 3500 rpm
